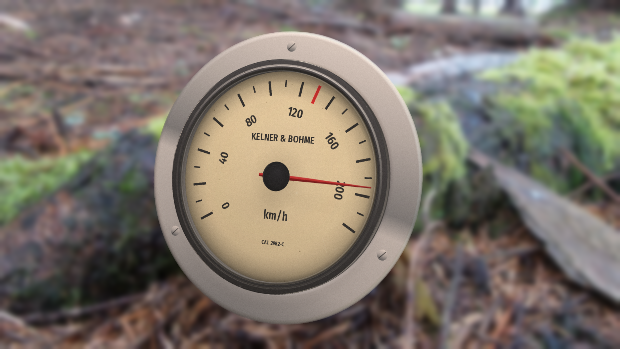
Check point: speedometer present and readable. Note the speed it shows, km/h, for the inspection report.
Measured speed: 195 km/h
